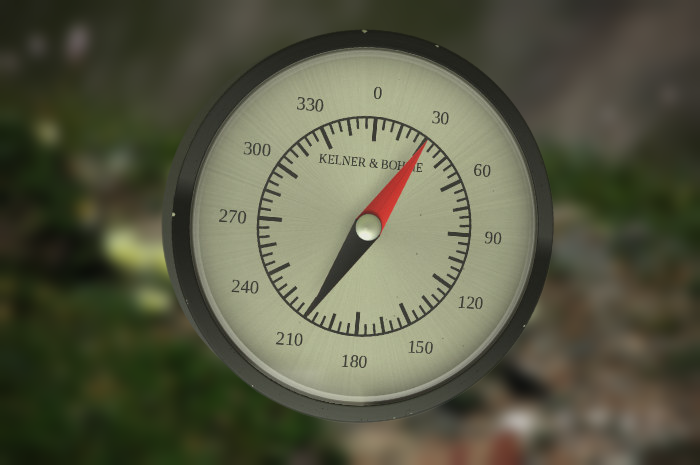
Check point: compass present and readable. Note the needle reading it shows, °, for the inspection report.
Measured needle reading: 30 °
